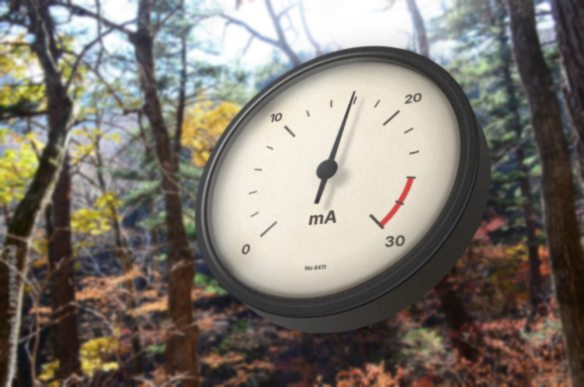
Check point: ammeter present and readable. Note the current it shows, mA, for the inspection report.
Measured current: 16 mA
